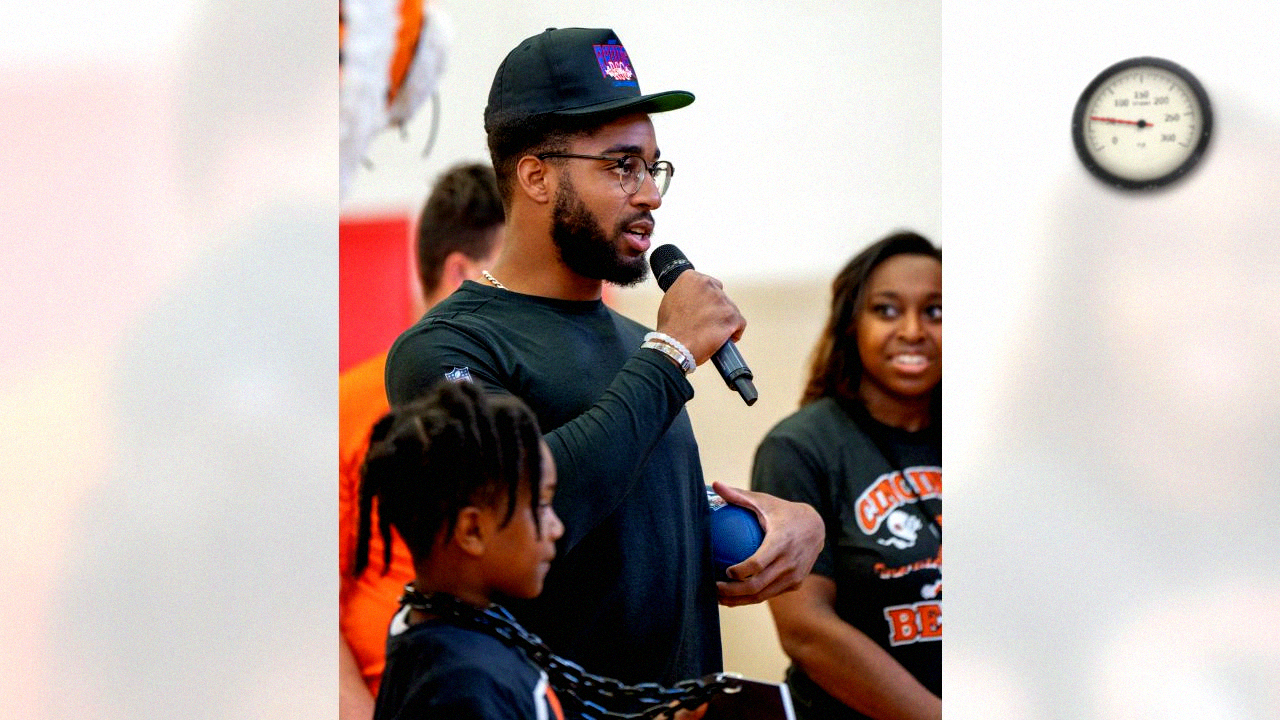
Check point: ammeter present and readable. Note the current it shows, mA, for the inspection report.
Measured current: 50 mA
